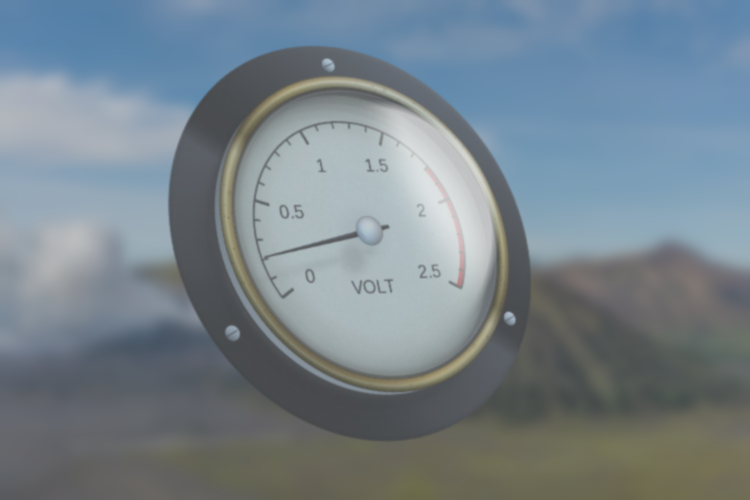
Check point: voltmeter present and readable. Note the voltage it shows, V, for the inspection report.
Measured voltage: 0.2 V
